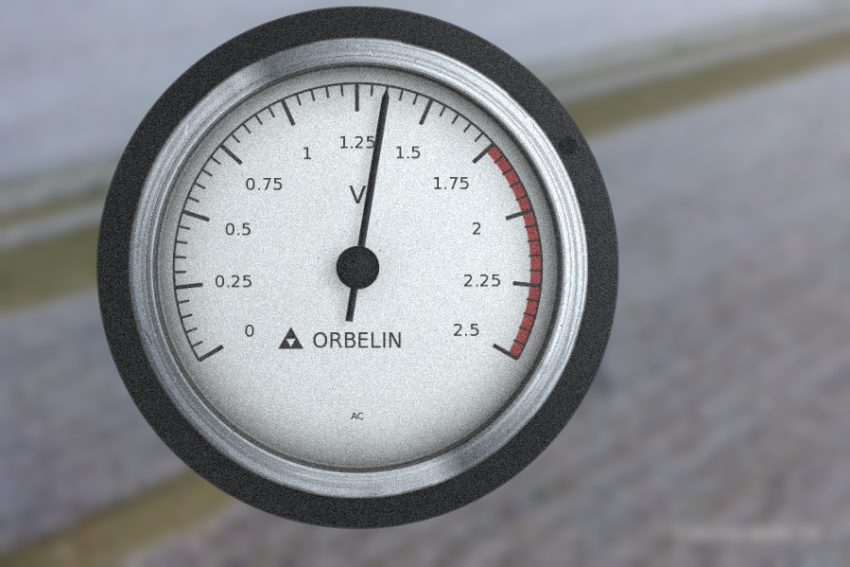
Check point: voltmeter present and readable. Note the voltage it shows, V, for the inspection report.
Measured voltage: 1.35 V
